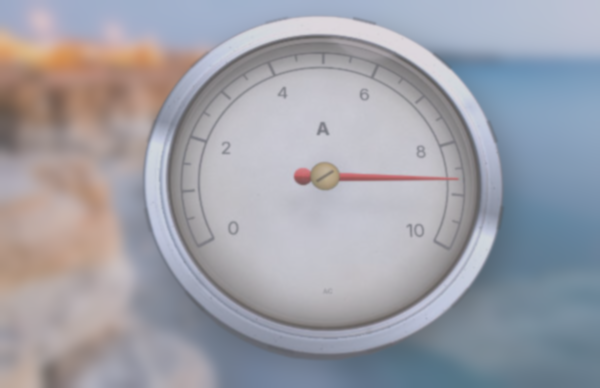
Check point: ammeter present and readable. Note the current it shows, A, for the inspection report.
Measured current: 8.75 A
